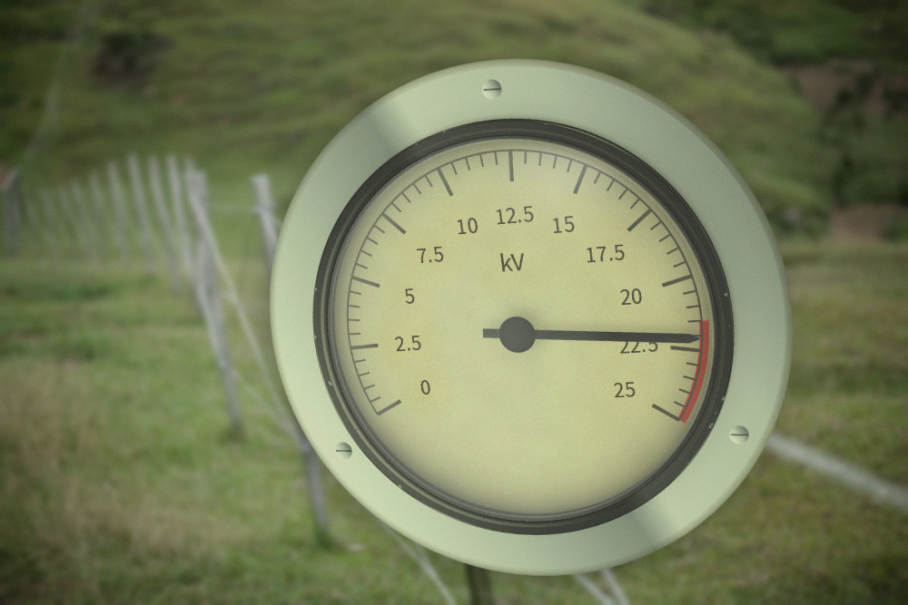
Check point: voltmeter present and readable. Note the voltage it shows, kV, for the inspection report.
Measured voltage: 22 kV
